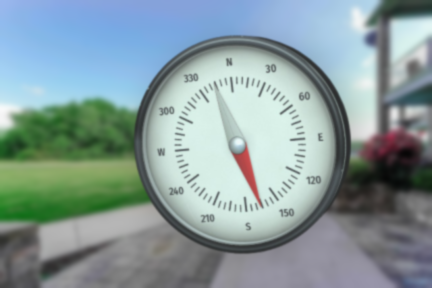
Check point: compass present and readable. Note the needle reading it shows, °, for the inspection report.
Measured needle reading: 165 °
